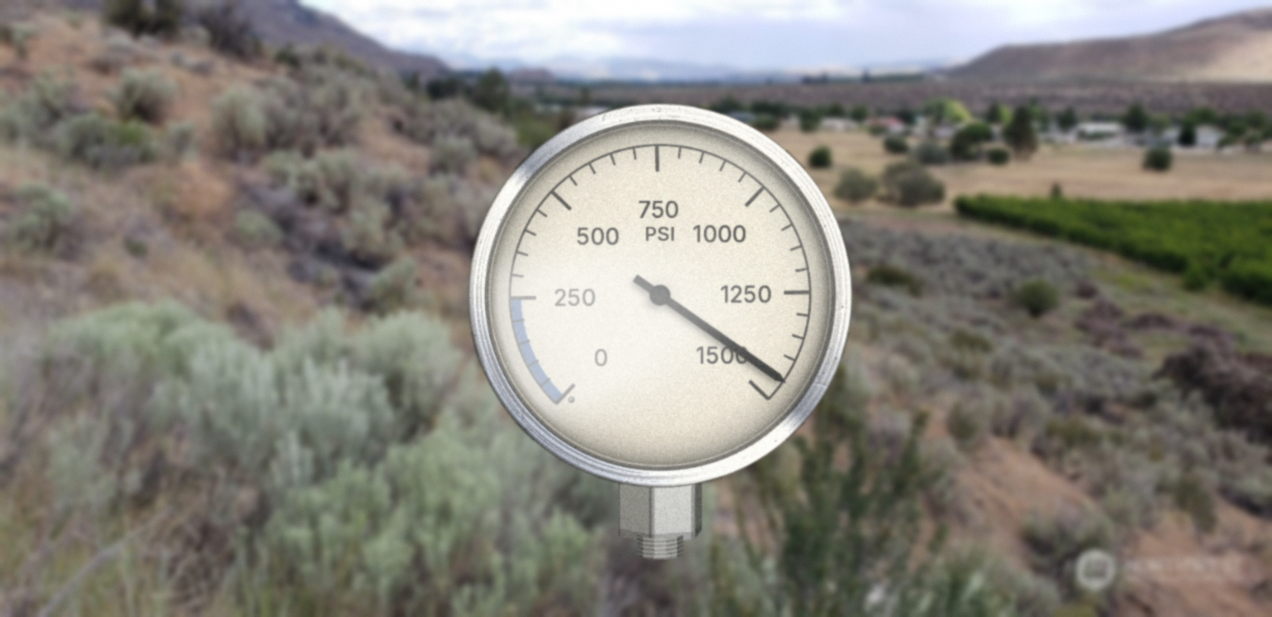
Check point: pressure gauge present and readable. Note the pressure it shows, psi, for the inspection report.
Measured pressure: 1450 psi
